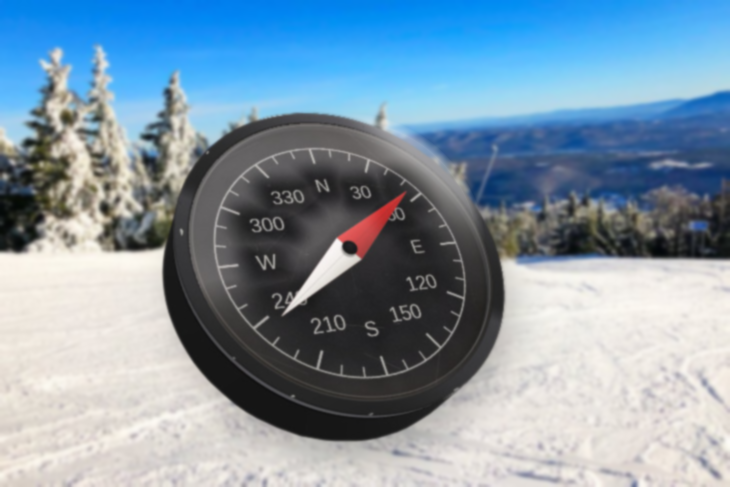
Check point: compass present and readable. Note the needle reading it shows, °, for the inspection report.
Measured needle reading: 55 °
